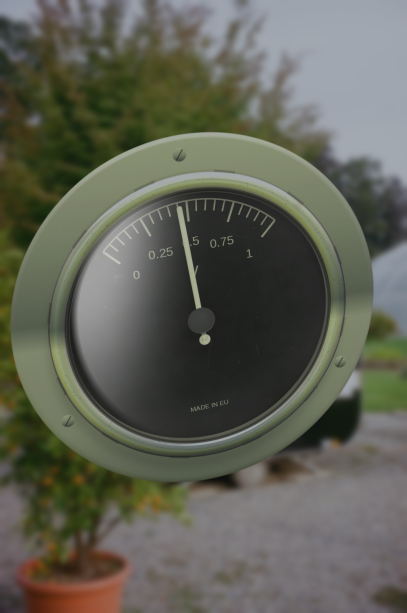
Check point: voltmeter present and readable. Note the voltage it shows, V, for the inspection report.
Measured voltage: 0.45 V
